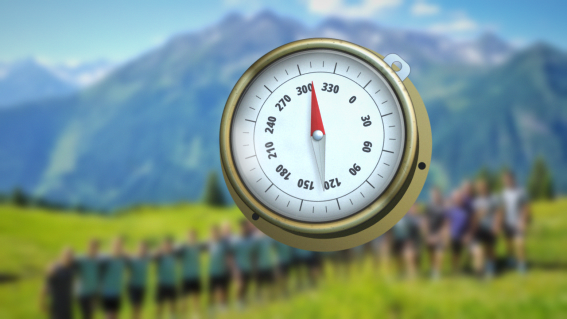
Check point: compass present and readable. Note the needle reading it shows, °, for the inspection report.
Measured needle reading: 310 °
